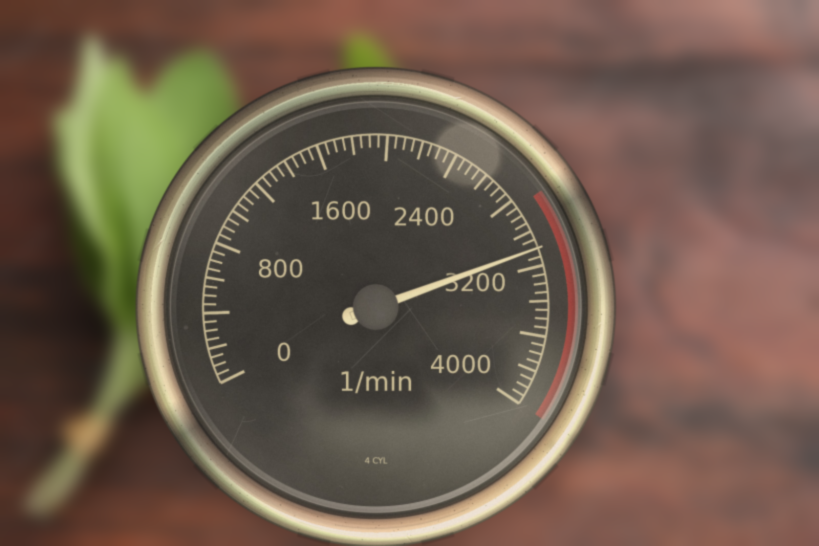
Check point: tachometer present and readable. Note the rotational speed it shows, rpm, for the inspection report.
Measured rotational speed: 3100 rpm
